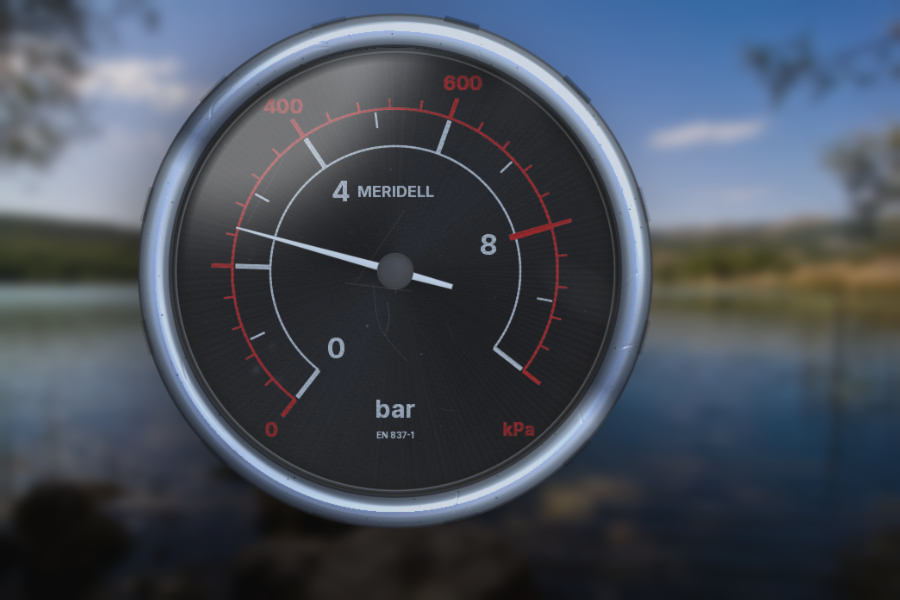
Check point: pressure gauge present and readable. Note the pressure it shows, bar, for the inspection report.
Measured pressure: 2.5 bar
